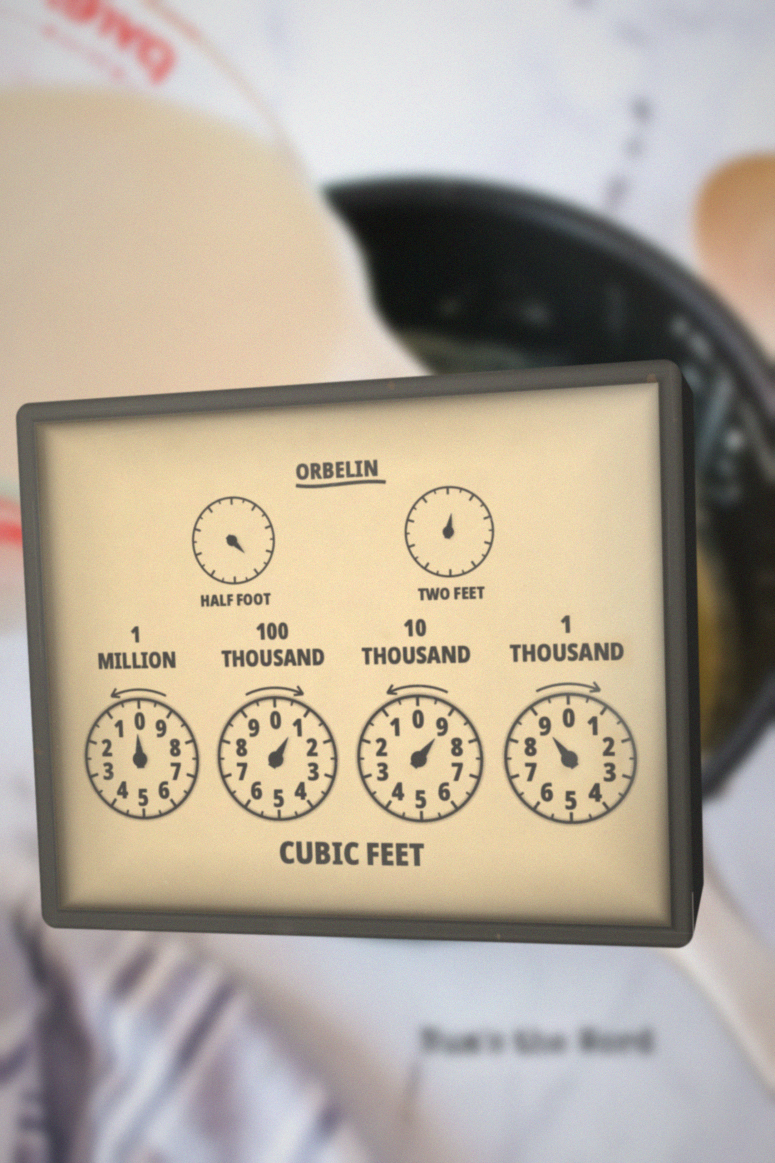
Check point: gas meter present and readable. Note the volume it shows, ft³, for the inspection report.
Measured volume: 8900 ft³
